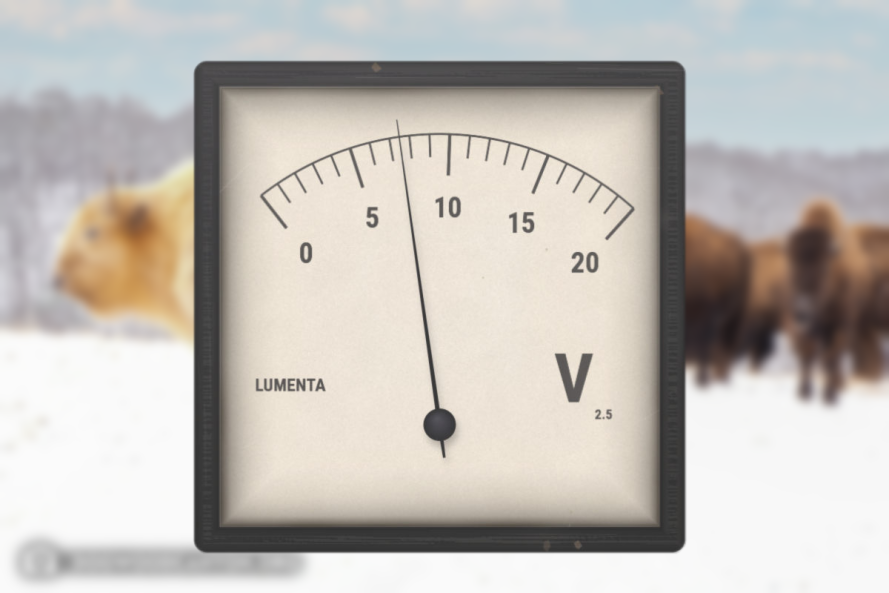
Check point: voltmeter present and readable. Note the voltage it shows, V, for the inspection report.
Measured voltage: 7.5 V
